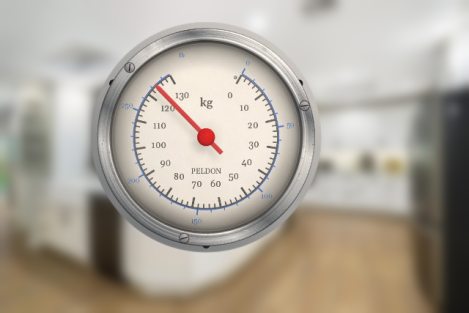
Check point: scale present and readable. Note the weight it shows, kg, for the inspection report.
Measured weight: 124 kg
